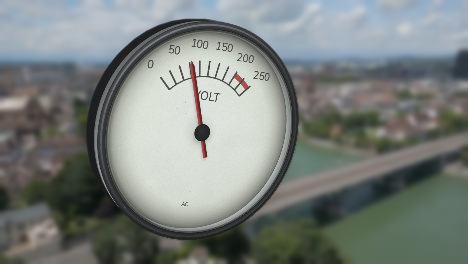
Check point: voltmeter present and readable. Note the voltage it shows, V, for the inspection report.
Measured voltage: 75 V
